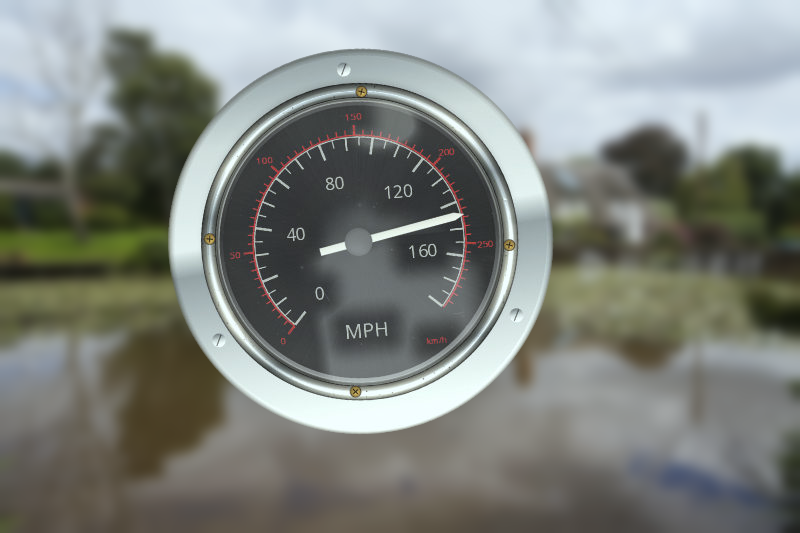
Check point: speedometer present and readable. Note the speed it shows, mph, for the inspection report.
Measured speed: 145 mph
